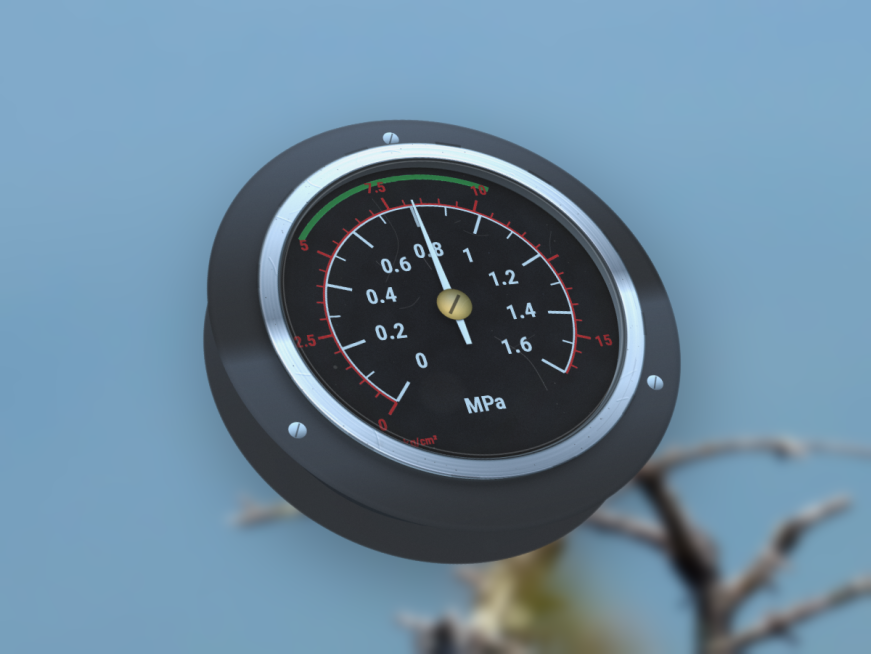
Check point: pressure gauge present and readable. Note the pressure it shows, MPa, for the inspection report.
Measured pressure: 0.8 MPa
